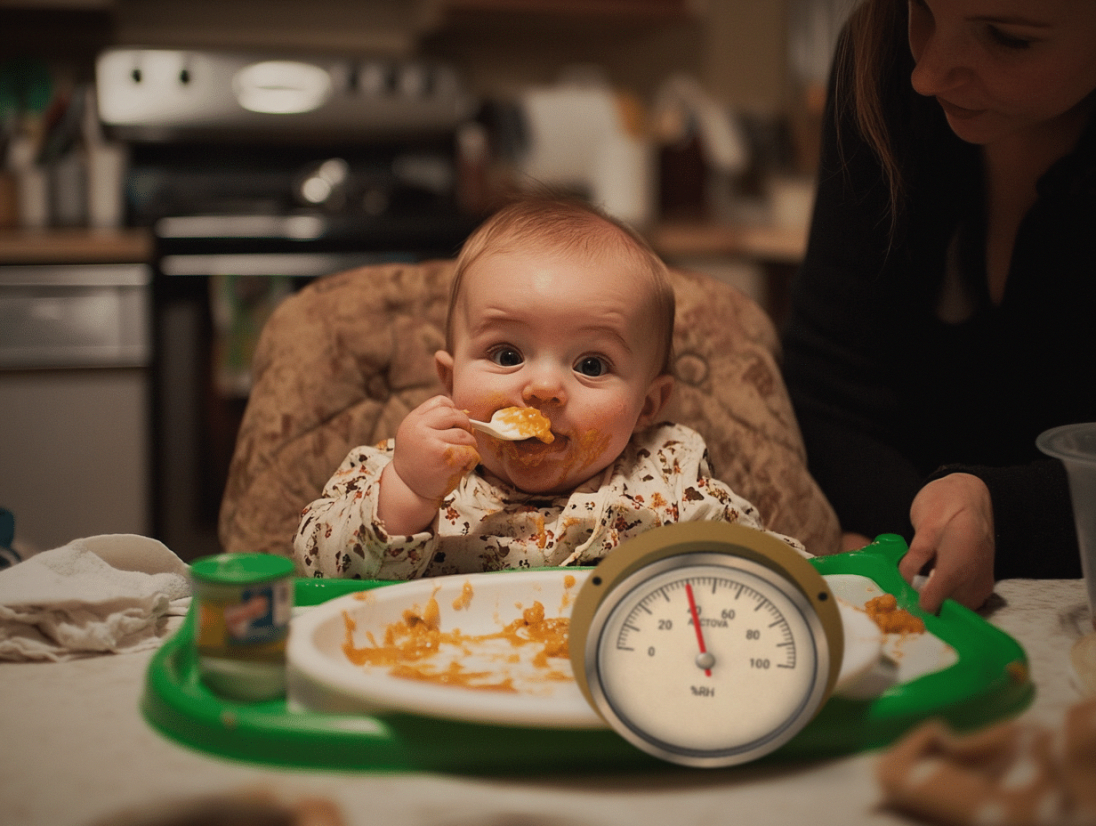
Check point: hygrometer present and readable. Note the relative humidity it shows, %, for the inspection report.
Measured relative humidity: 40 %
